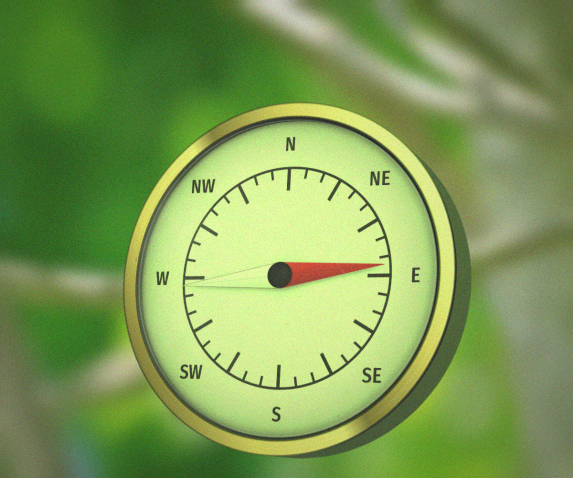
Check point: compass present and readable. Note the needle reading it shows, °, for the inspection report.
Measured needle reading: 85 °
